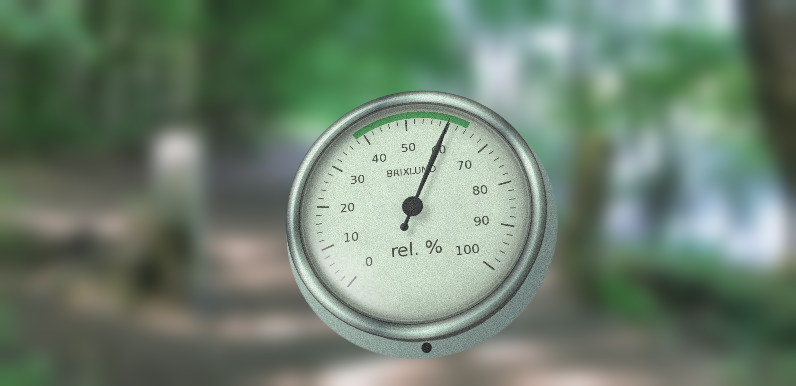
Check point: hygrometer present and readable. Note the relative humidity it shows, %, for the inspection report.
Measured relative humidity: 60 %
